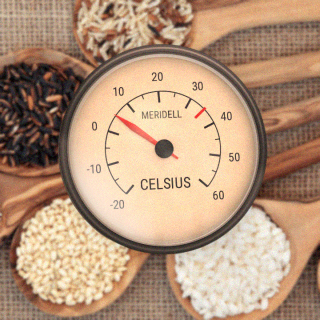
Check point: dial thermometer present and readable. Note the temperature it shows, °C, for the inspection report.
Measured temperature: 5 °C
